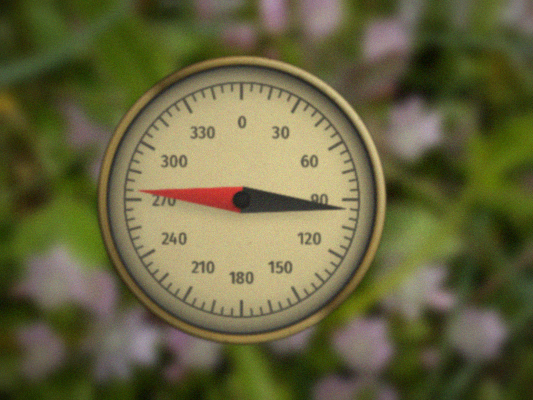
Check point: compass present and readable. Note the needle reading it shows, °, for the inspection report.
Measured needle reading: 275 °
